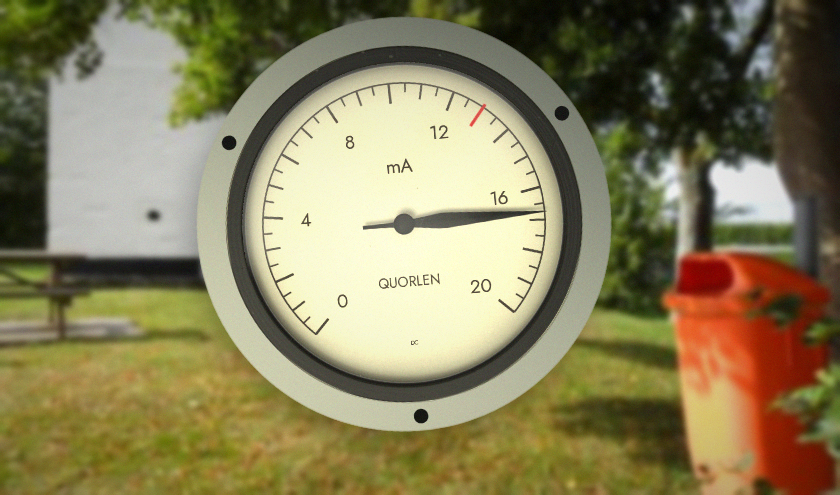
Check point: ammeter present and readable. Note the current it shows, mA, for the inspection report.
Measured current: 16.75 mA
